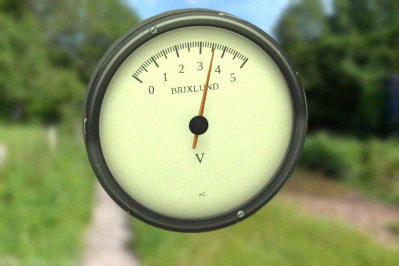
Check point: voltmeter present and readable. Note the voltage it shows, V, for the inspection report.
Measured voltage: 3.5 V
